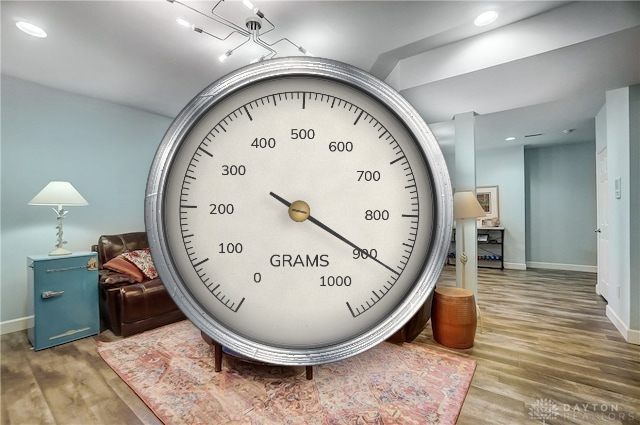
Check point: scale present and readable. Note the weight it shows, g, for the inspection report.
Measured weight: 900 g
